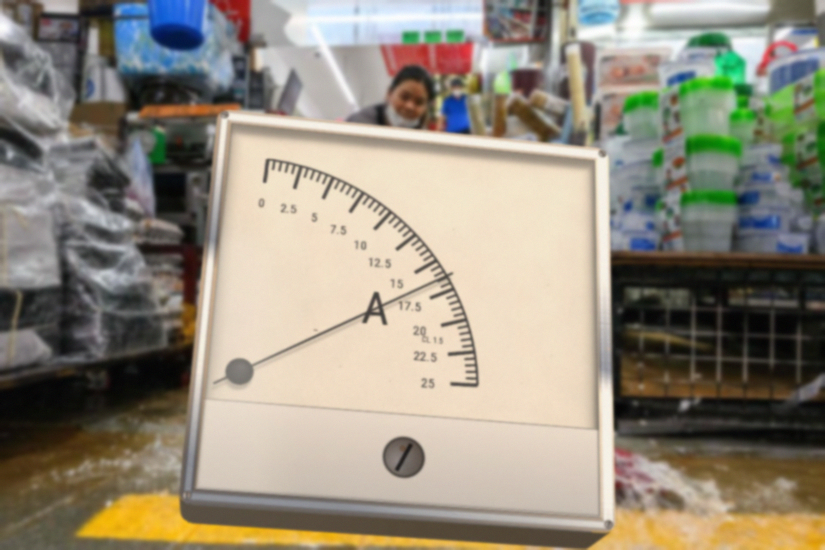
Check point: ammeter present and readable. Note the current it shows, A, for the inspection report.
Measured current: 16.5 A
